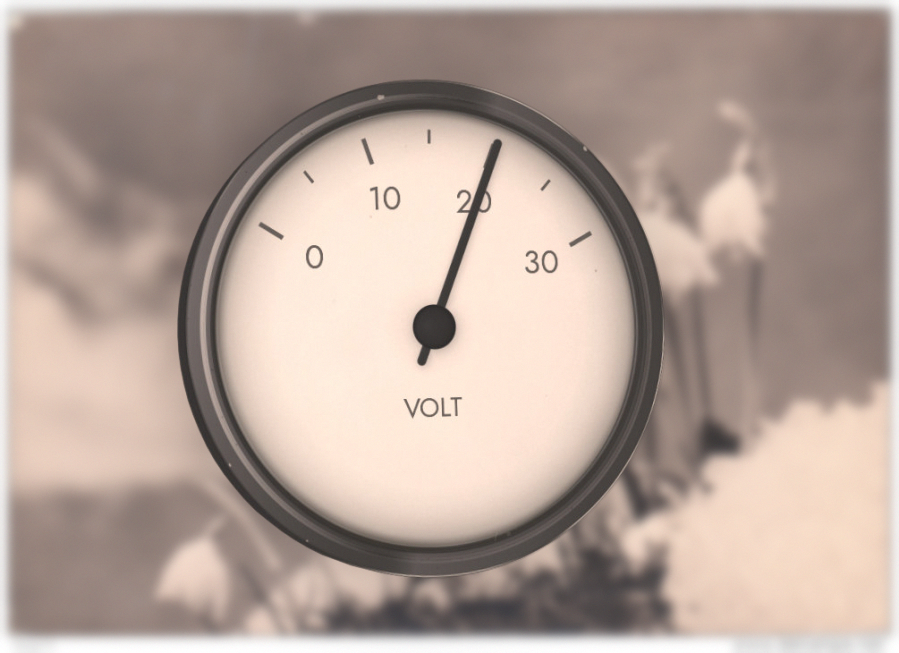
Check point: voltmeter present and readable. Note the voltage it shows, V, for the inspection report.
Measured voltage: 20 V
